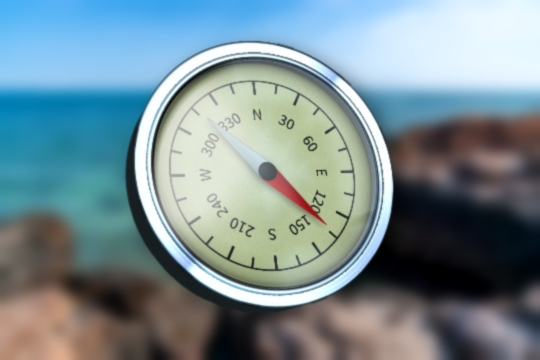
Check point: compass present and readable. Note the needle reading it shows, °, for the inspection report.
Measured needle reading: 135 °
